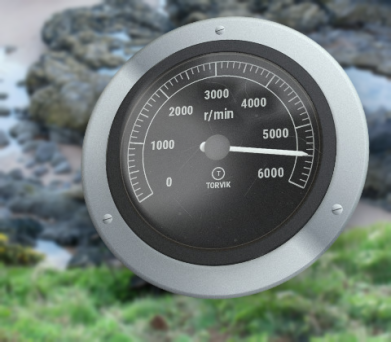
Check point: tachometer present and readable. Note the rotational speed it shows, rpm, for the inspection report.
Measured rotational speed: 5500 rpm
